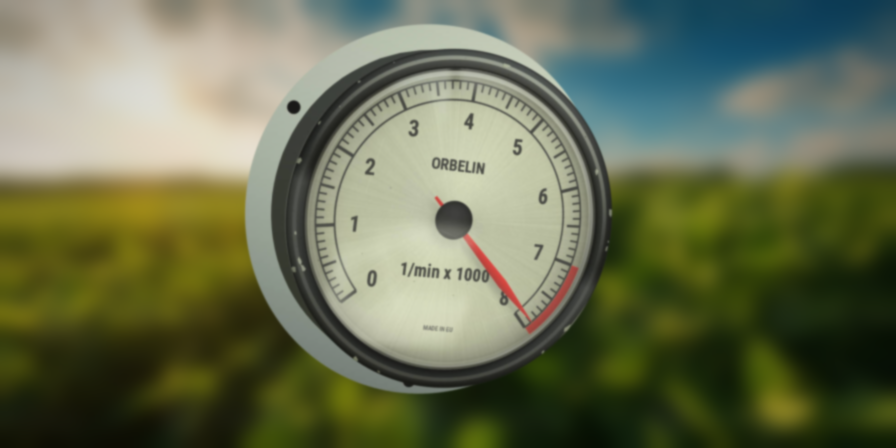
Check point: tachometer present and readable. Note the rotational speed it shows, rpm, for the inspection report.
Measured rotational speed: 7900 rpm
